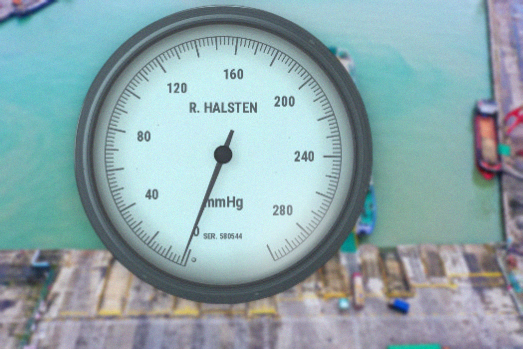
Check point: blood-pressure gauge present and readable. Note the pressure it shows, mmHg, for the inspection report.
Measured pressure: 2 mmHg
